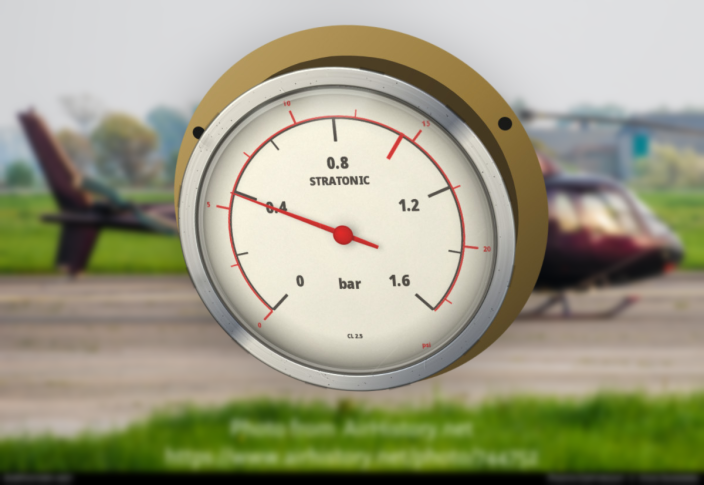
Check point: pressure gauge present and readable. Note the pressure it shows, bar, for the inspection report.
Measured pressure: 0.4 bar
